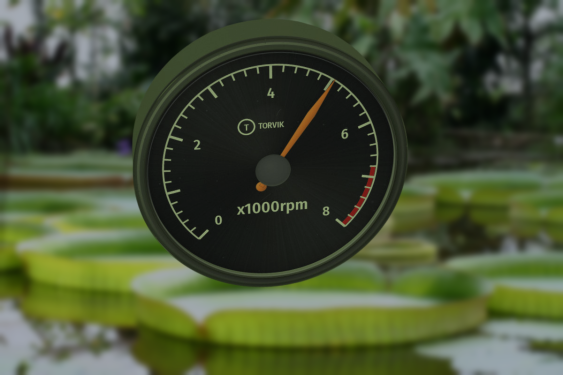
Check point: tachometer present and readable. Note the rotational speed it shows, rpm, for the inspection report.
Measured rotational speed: 5000 rpm
